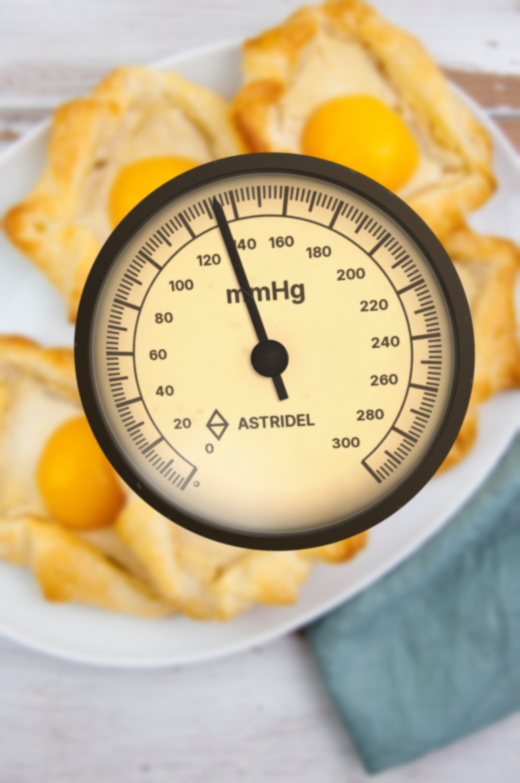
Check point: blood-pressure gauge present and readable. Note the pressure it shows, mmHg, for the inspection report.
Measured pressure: 134 mmHg
